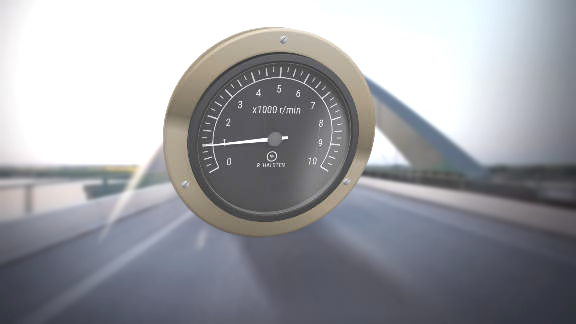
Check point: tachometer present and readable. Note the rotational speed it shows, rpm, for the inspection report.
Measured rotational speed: 1000 rpm
